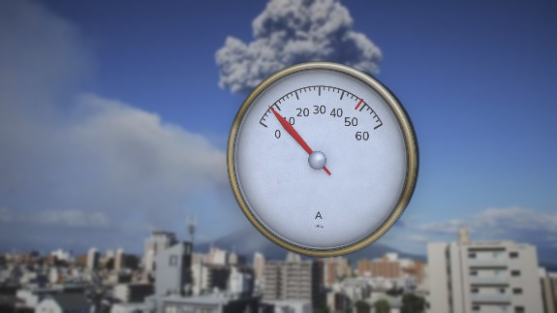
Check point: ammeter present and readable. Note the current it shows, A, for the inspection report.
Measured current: 8 A
